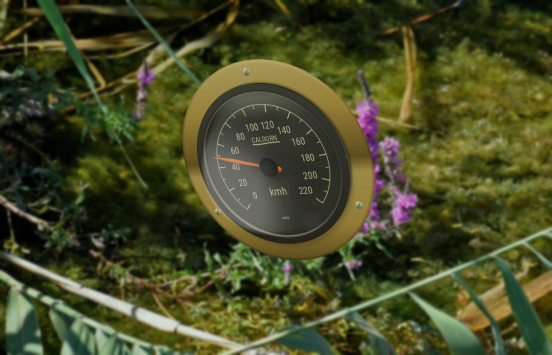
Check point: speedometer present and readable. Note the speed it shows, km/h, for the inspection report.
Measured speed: 50 km/h
